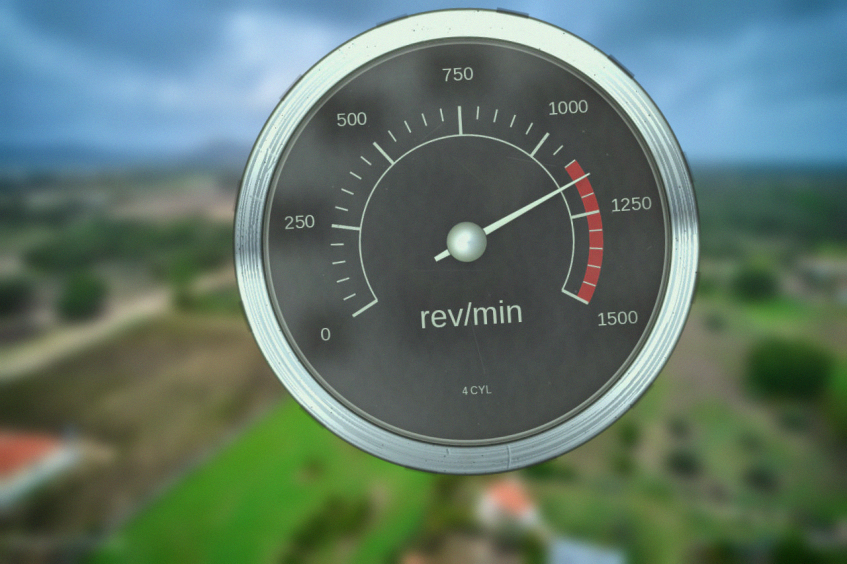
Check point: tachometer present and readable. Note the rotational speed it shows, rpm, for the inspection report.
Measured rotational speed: 1150 rpm
